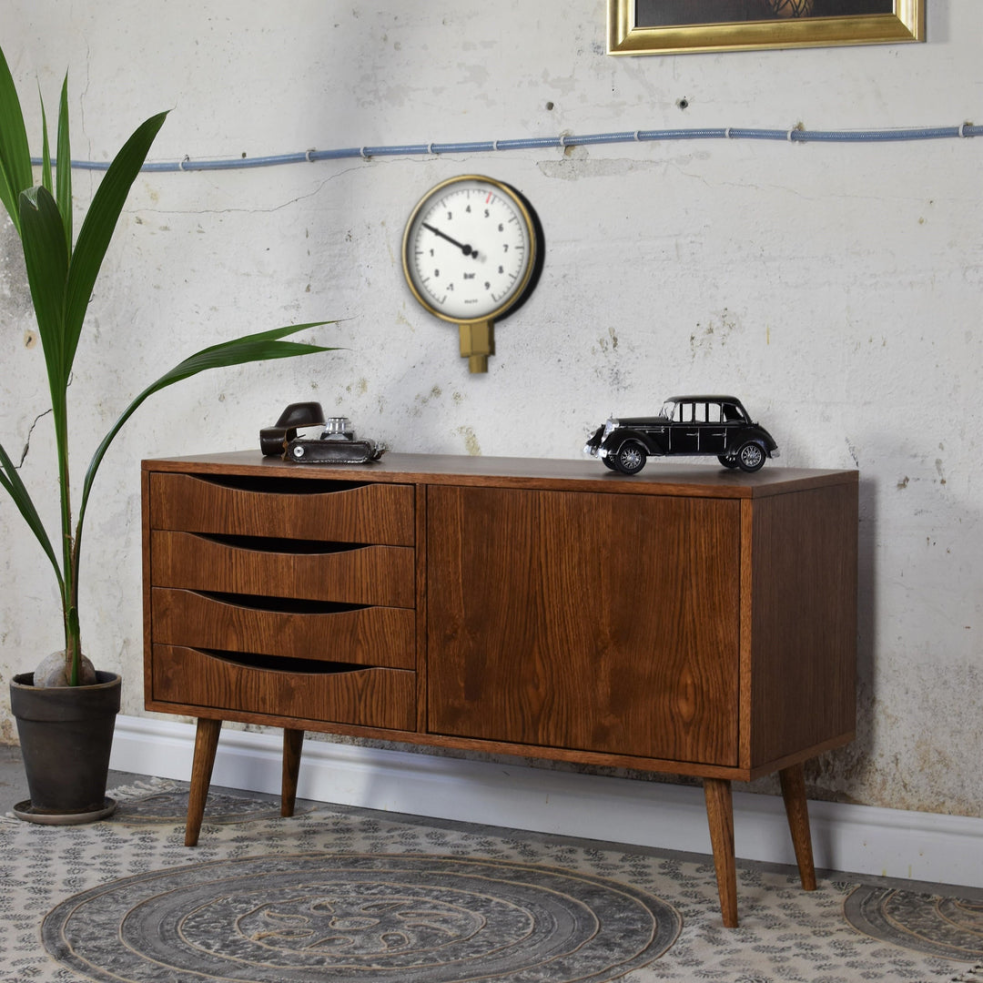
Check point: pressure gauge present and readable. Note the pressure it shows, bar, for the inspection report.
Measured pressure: 2 bar
